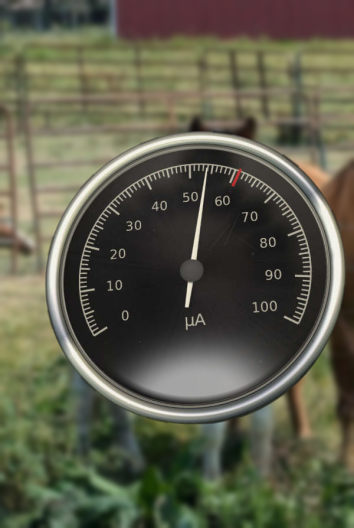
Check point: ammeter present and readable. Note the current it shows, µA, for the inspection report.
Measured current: 54 µA
